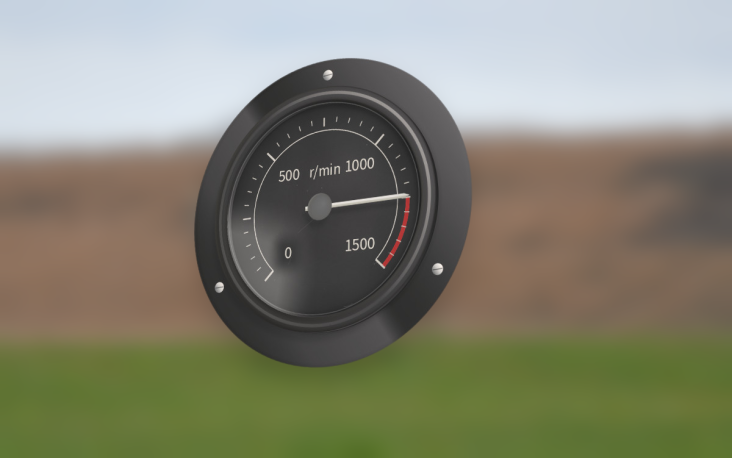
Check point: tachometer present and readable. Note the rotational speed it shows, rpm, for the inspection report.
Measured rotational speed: 1250 rpm
